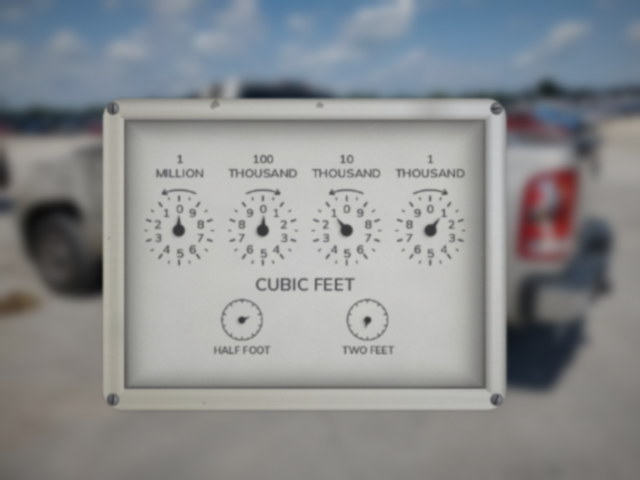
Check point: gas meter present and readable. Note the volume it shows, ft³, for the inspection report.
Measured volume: 1100 ft³
